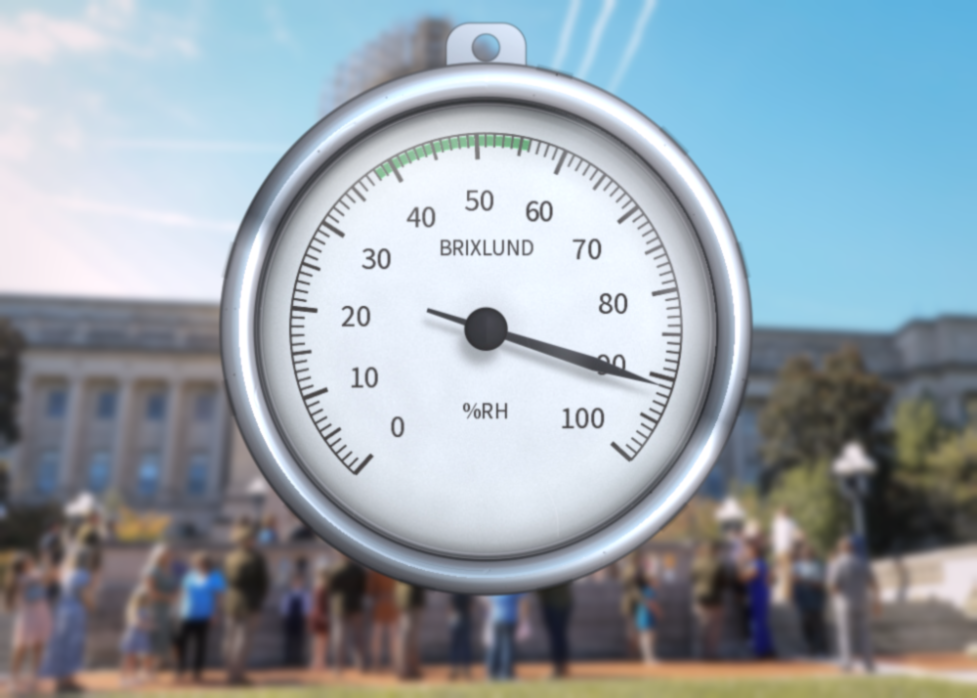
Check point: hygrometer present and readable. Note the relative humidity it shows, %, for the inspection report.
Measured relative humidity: 91 %
